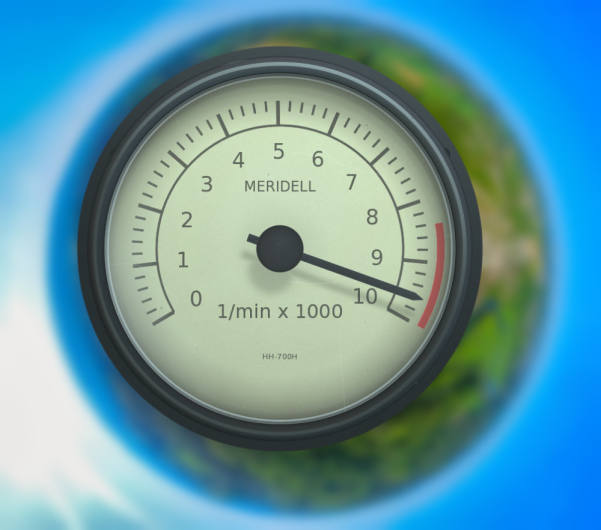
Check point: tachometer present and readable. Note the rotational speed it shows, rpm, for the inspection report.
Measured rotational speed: 9600 rpm
